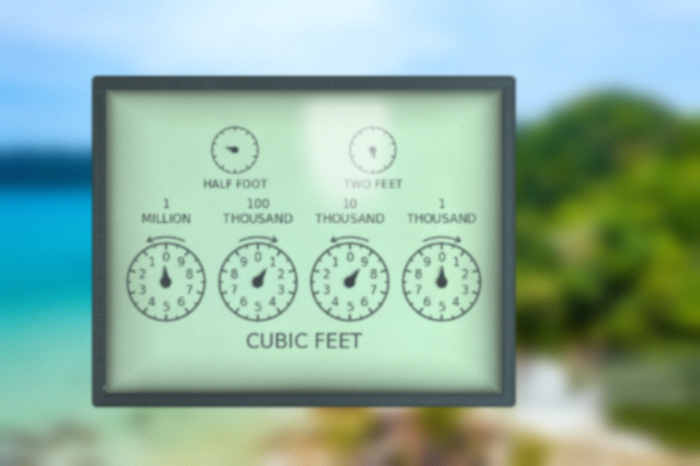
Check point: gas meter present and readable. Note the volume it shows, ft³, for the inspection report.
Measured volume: 9000 ft³
